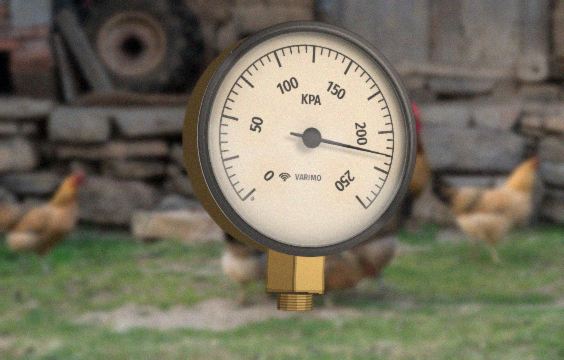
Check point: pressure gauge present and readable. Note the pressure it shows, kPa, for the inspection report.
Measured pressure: 215 kPa
